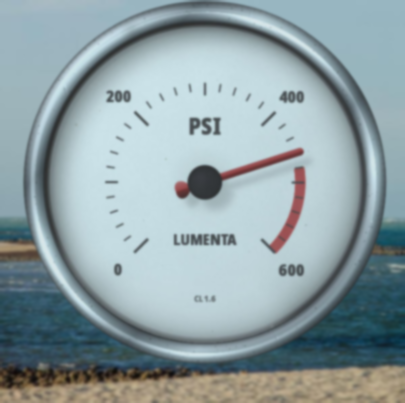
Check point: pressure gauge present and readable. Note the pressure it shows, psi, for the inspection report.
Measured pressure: 460 psi
